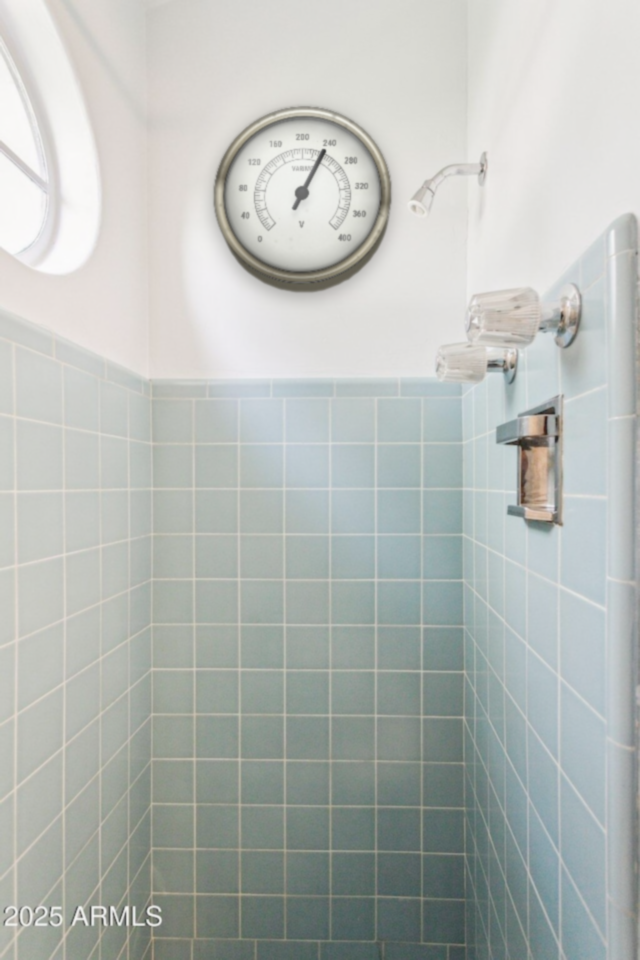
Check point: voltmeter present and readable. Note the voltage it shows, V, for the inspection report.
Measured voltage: 240 V
